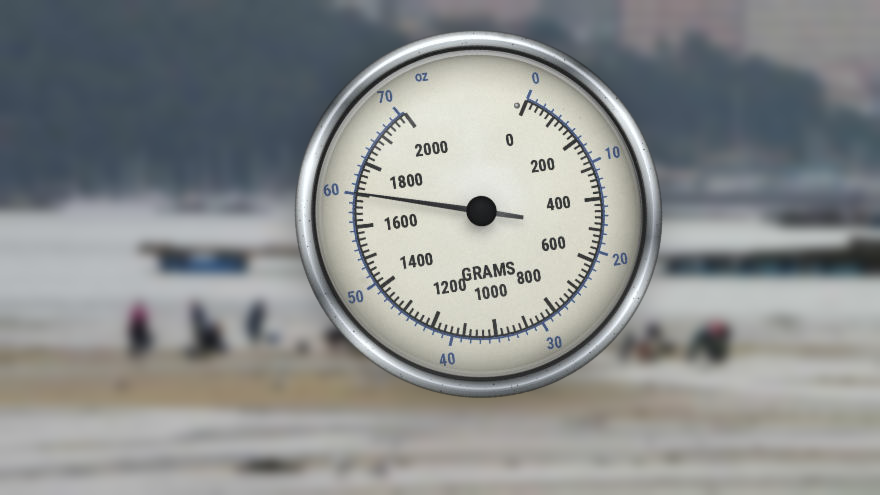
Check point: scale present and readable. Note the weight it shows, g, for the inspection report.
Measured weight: 1700 g
